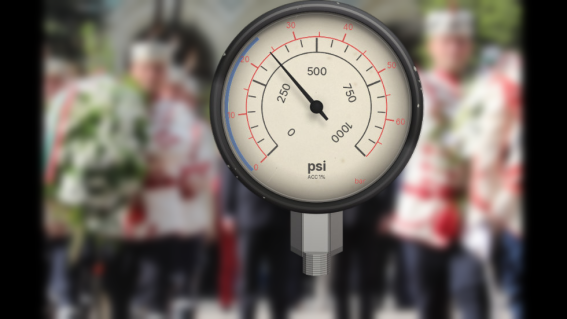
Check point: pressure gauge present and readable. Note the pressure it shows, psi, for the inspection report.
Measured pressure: 350 psi
